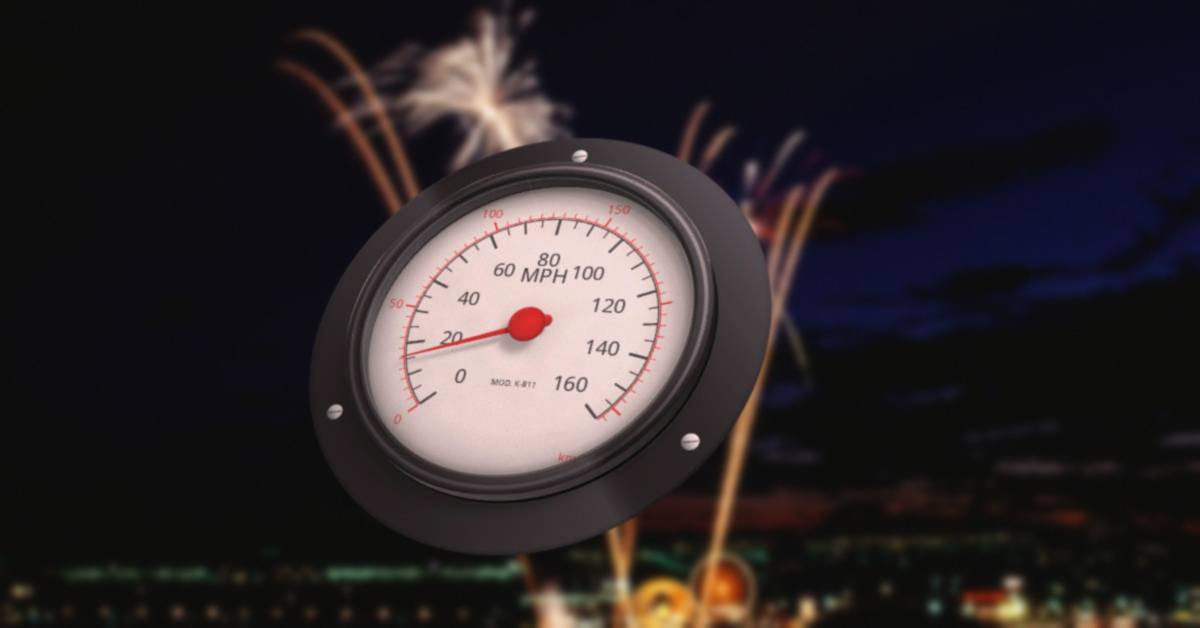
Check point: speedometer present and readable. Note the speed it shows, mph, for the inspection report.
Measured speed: 15 mph
